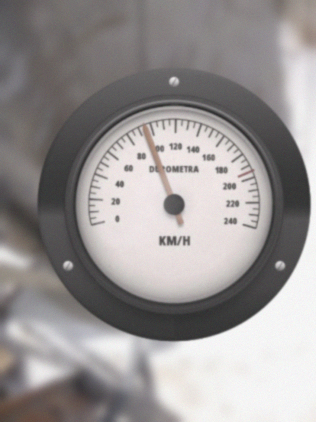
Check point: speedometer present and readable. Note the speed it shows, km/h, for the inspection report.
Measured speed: 95 km/h
